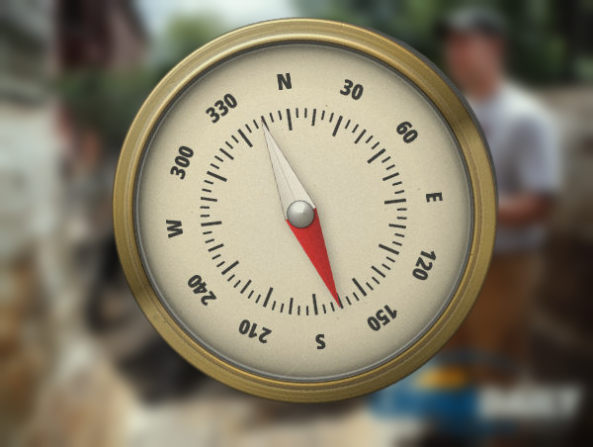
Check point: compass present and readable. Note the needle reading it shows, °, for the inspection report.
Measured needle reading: 165 °
